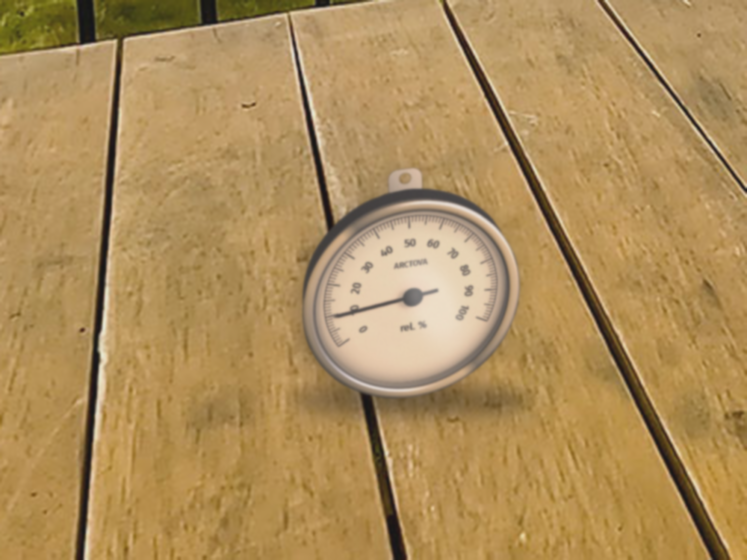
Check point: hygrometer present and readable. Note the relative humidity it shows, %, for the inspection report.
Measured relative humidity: 10 %
